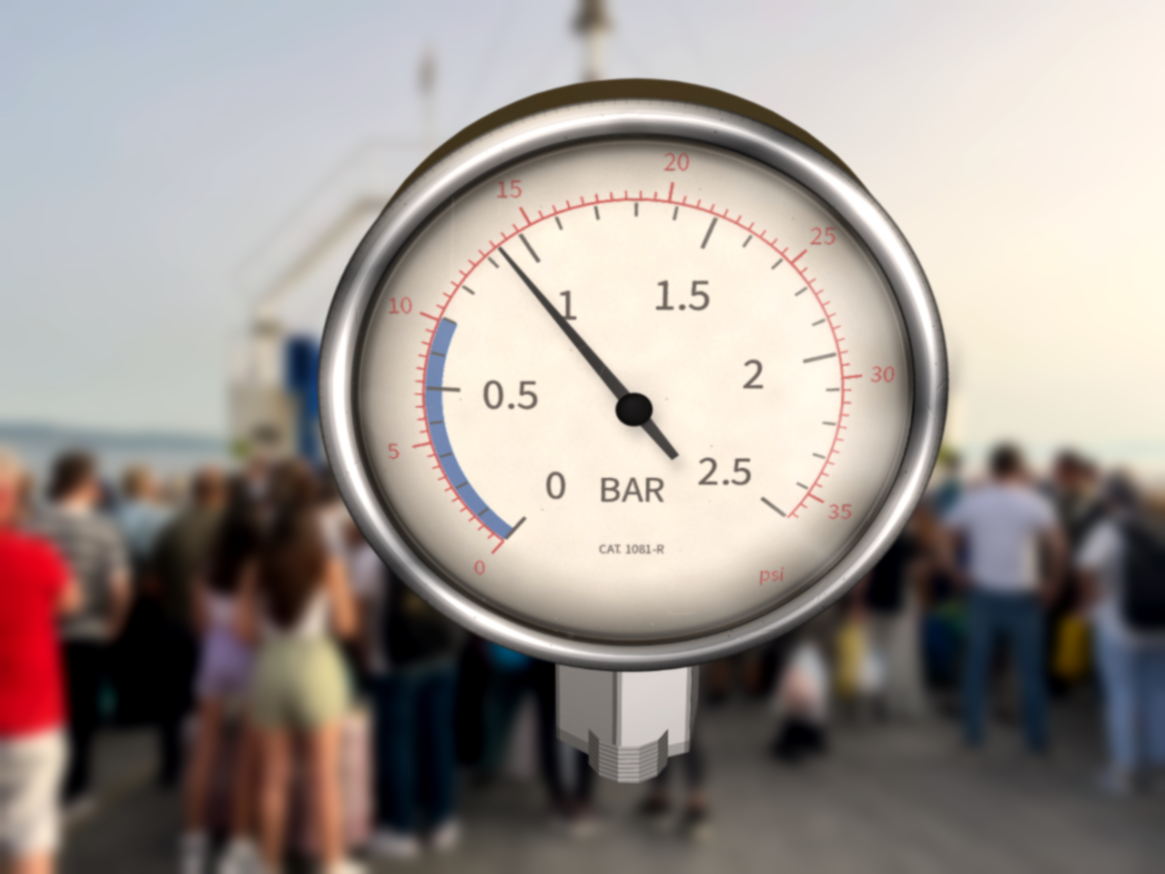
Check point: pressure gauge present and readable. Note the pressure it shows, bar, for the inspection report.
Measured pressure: 0.95 bar
